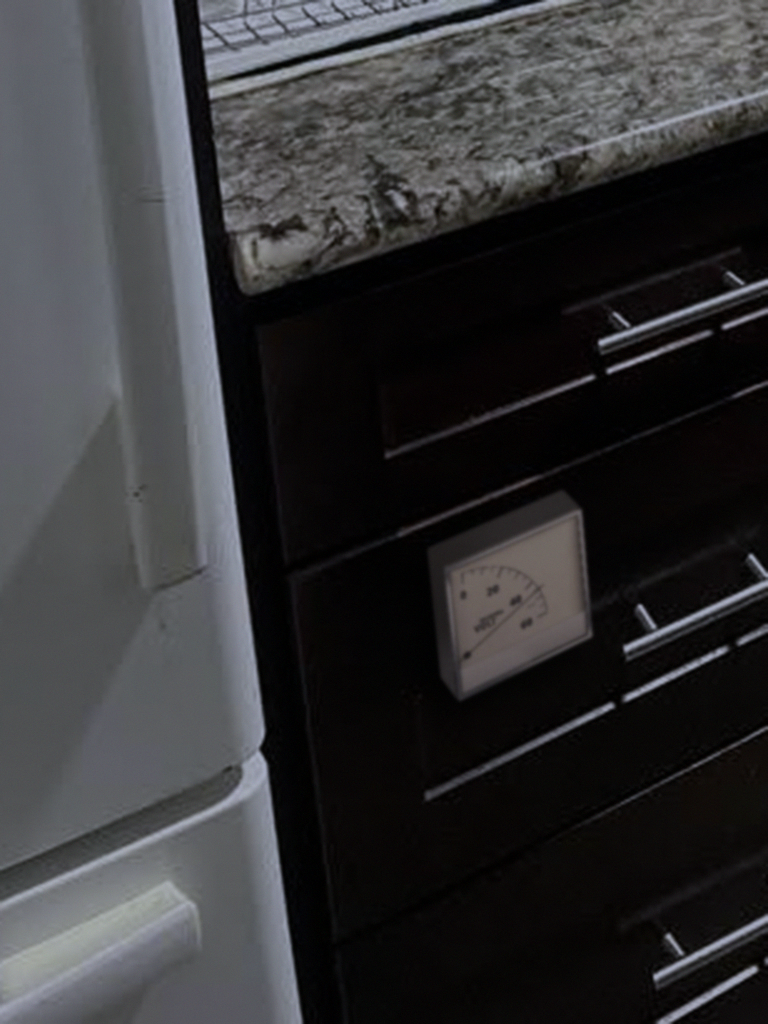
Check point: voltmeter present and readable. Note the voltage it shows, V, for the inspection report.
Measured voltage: 45 V
